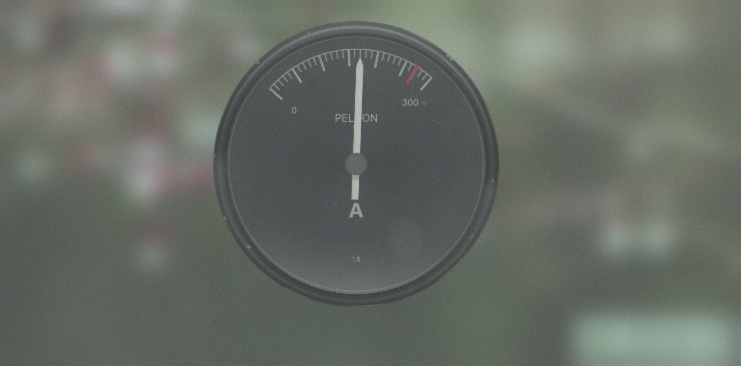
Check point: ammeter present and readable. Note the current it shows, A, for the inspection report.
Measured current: 170 A
